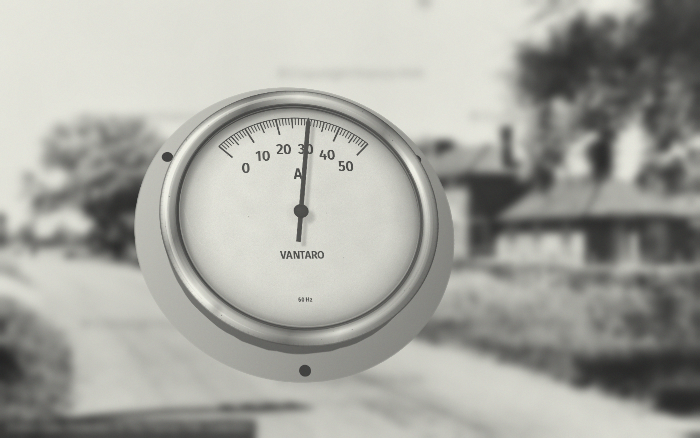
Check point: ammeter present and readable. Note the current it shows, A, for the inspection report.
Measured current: 30 A
